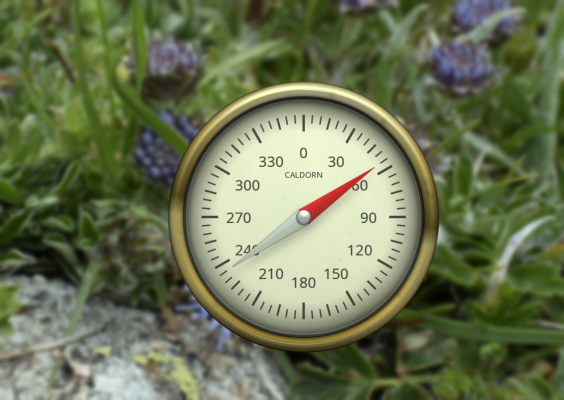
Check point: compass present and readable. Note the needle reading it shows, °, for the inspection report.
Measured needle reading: 55 °
